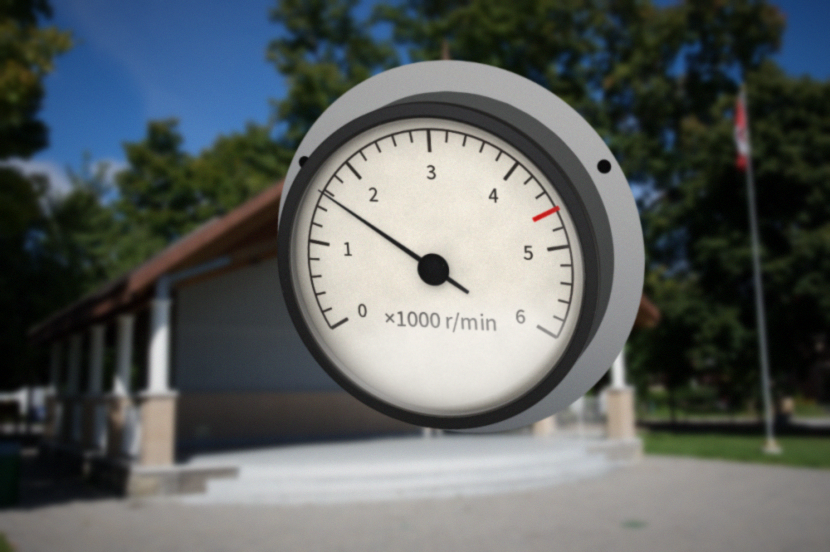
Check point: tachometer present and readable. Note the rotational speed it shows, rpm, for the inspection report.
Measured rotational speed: 1600 rpm
